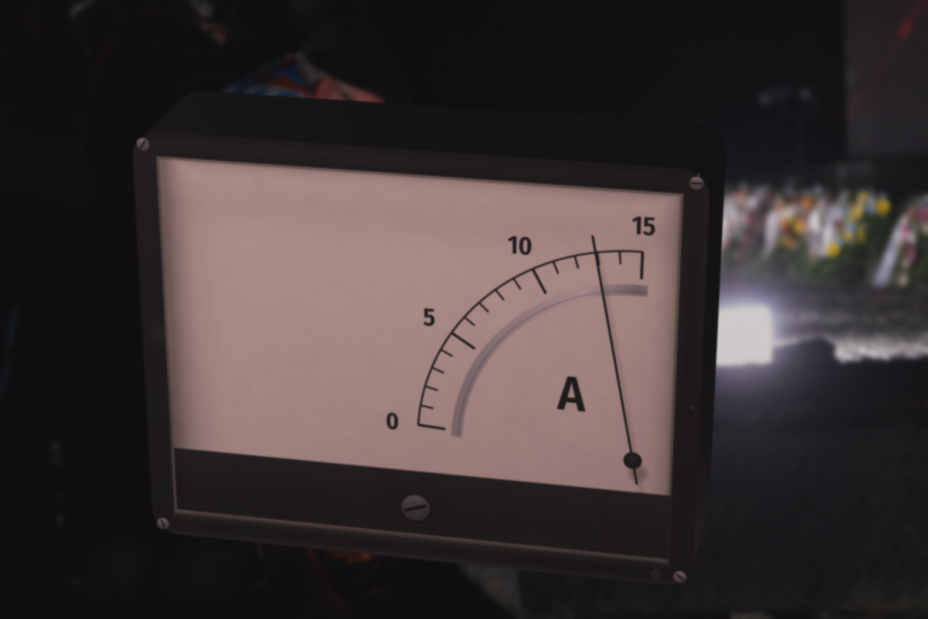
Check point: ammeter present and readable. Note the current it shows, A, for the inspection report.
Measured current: 13 A
